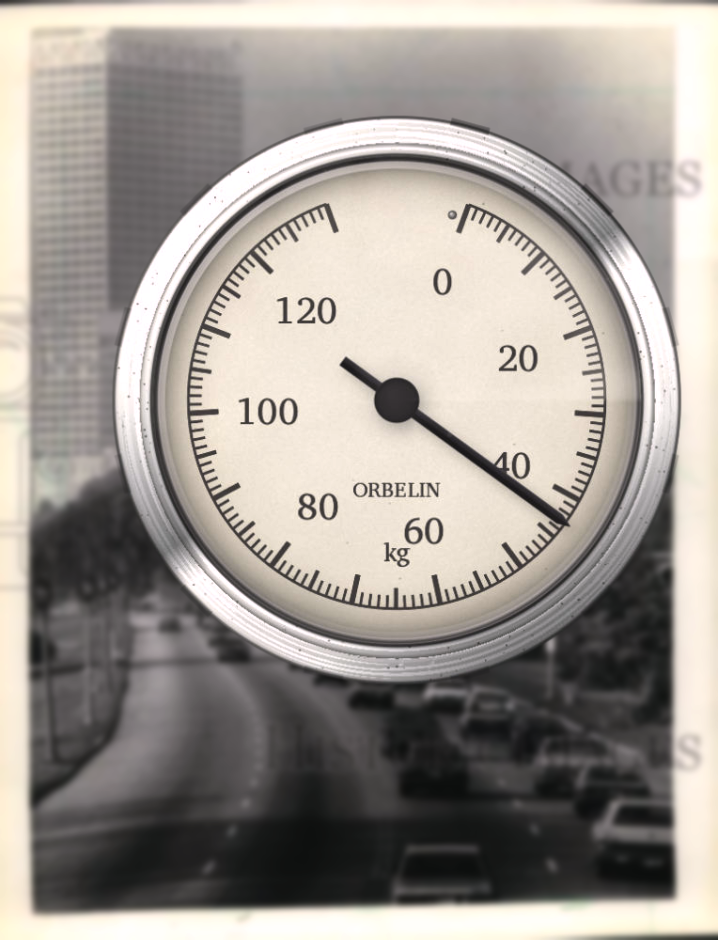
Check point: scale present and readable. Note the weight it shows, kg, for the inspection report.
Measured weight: 43 kg
